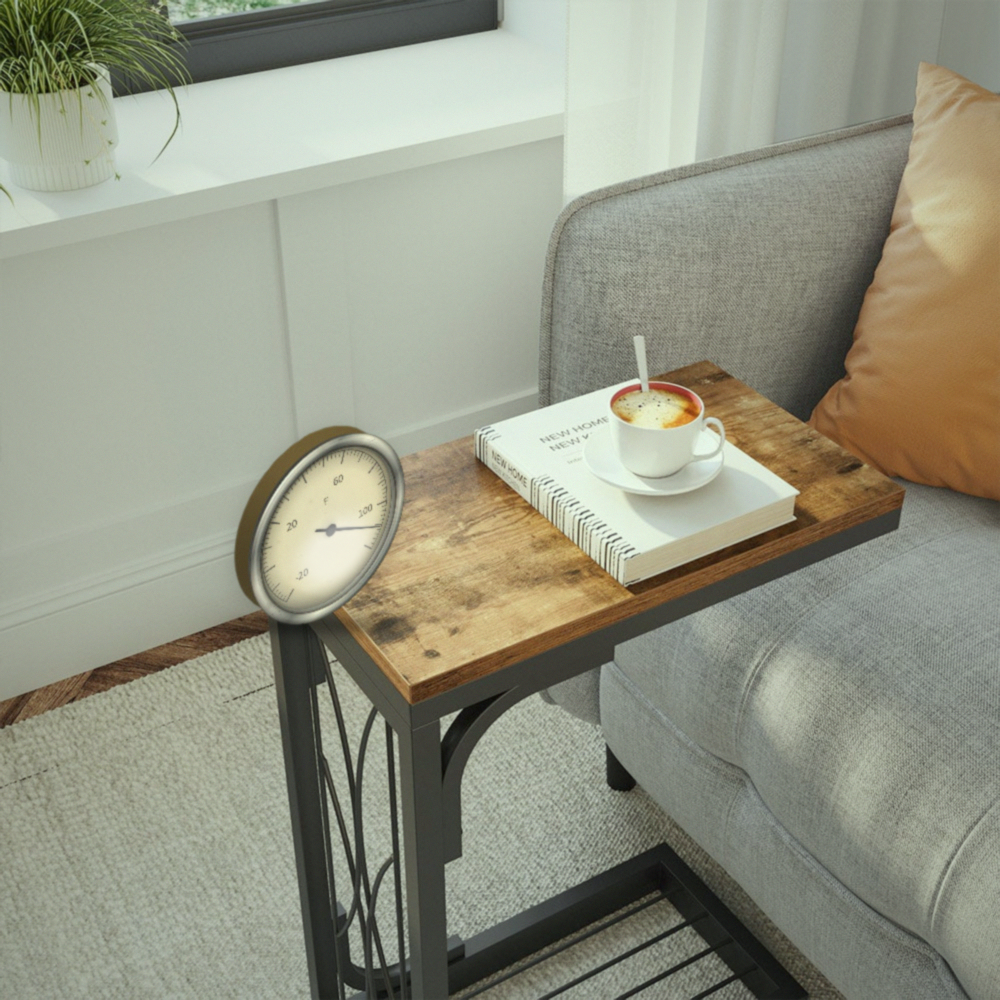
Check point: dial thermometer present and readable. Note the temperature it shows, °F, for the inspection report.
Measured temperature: 110 °F
